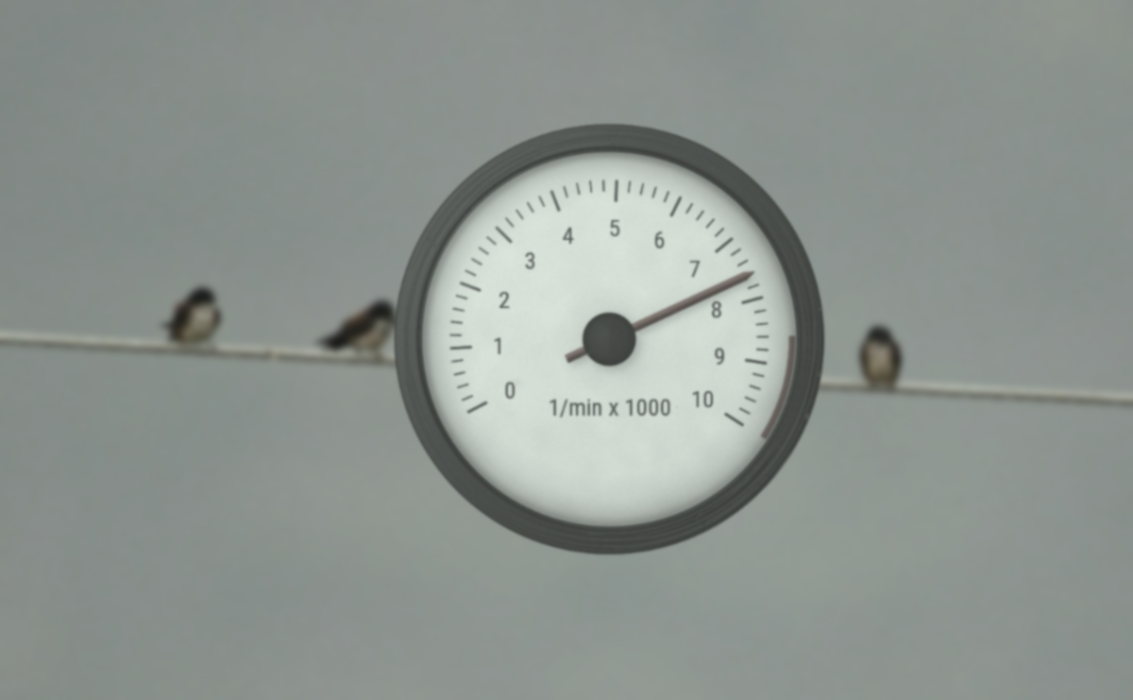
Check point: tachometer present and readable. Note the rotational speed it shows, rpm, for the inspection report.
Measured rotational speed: 7600 rpm
